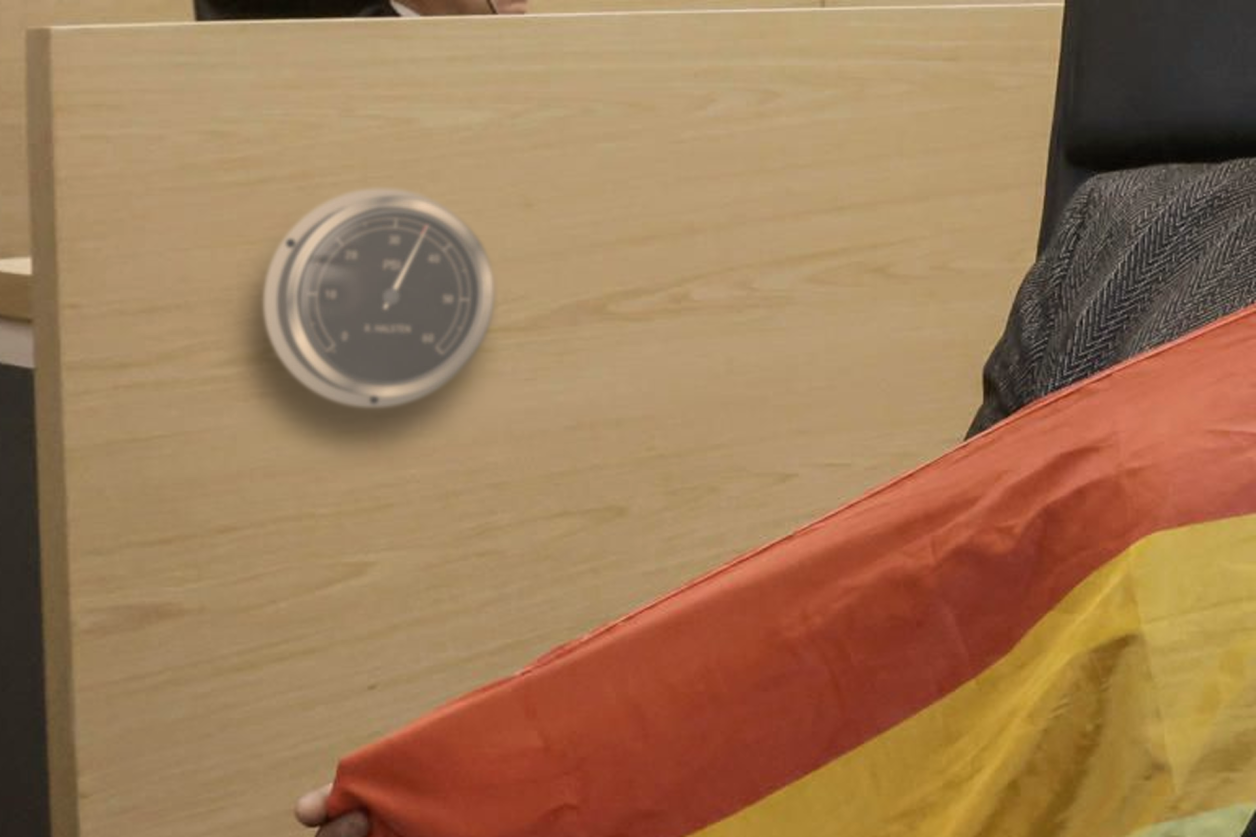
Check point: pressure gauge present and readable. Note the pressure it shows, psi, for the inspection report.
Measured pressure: 35 psi
